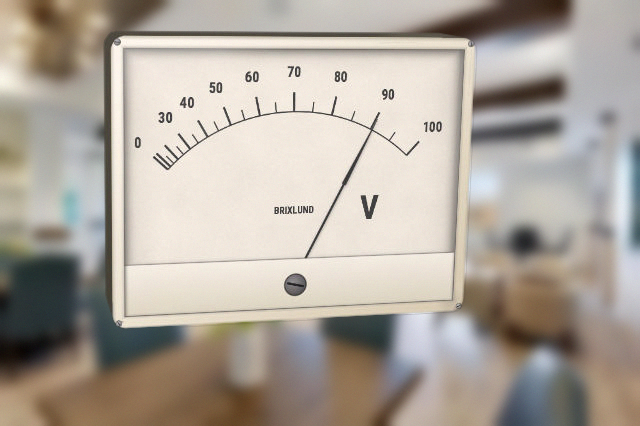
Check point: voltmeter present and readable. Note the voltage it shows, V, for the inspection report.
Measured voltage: 90 V
